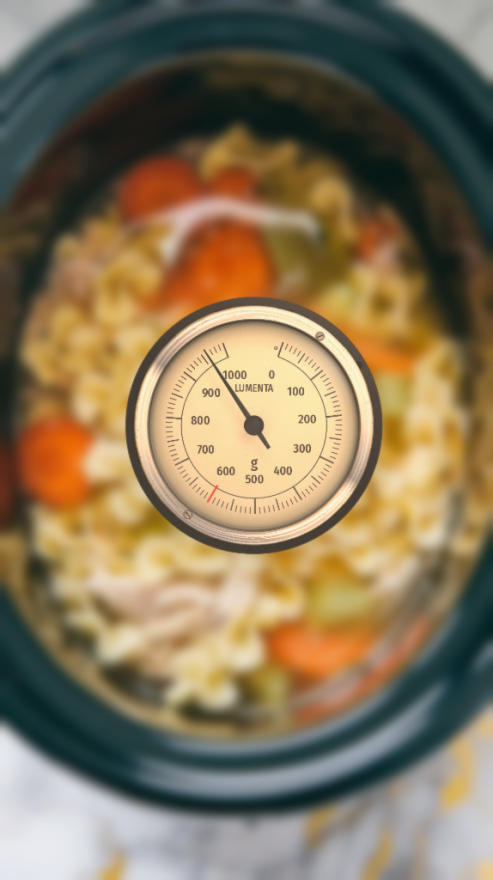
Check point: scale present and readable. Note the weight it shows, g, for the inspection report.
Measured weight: 960 g
